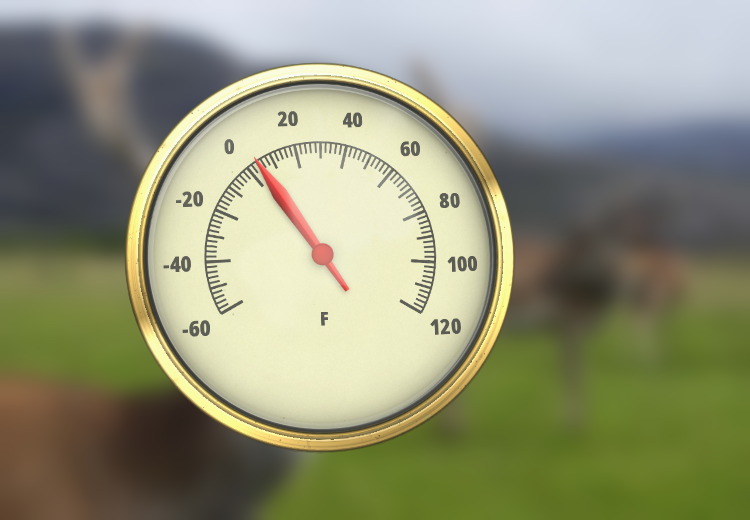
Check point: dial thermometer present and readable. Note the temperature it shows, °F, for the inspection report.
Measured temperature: 4 °F
